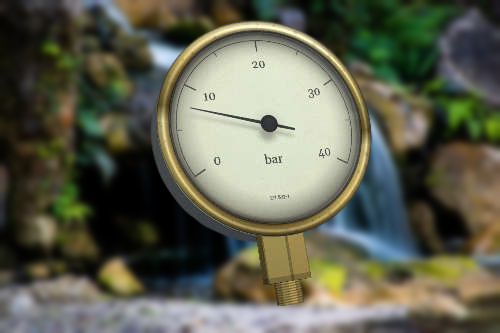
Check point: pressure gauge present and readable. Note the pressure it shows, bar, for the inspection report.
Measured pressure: 7.5 bar
